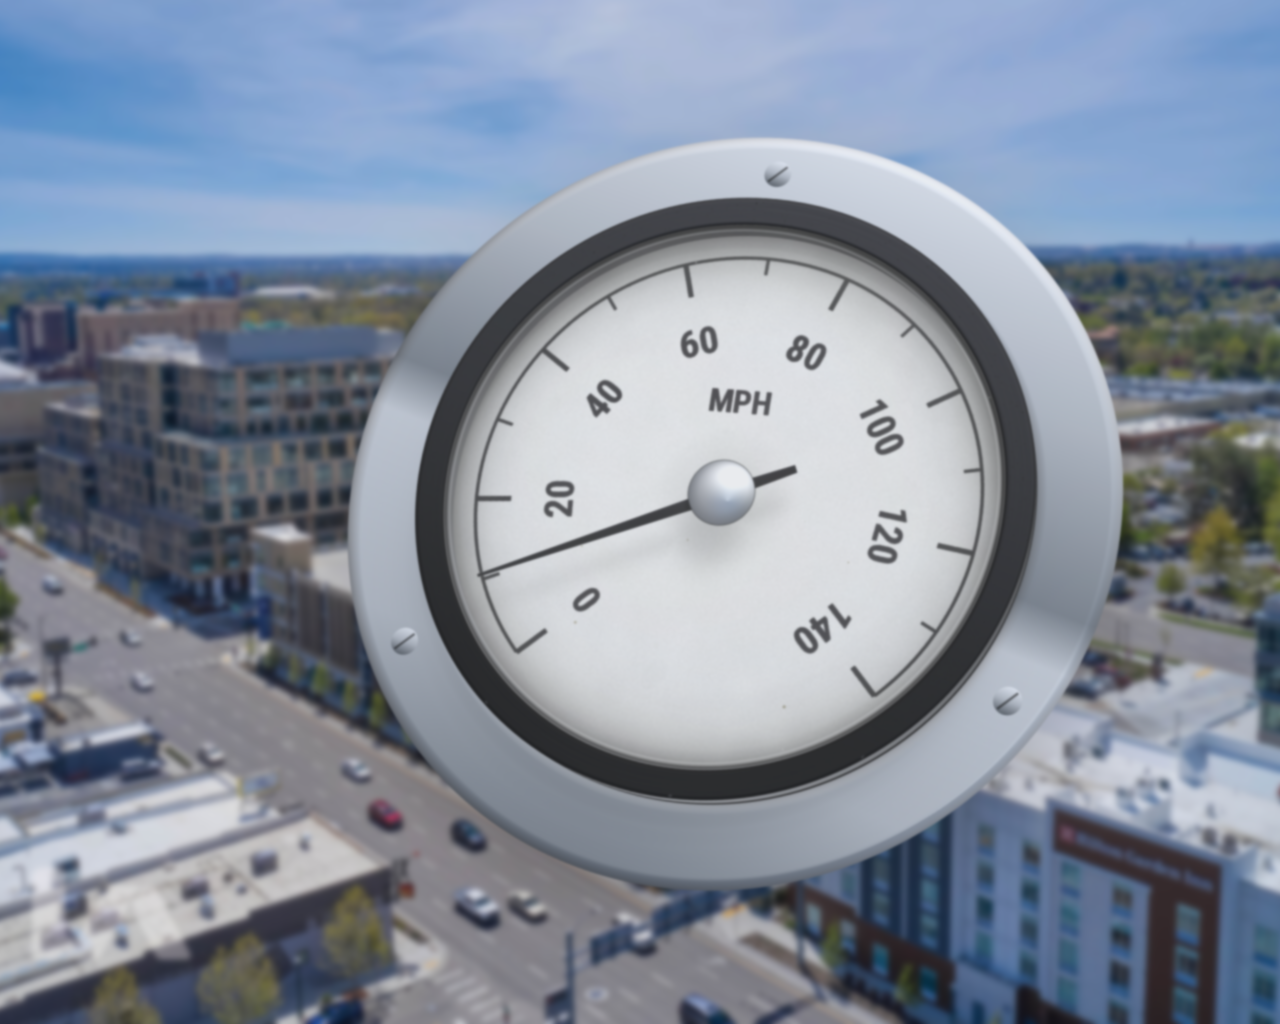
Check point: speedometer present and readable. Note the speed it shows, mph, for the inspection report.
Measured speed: 10 mph
